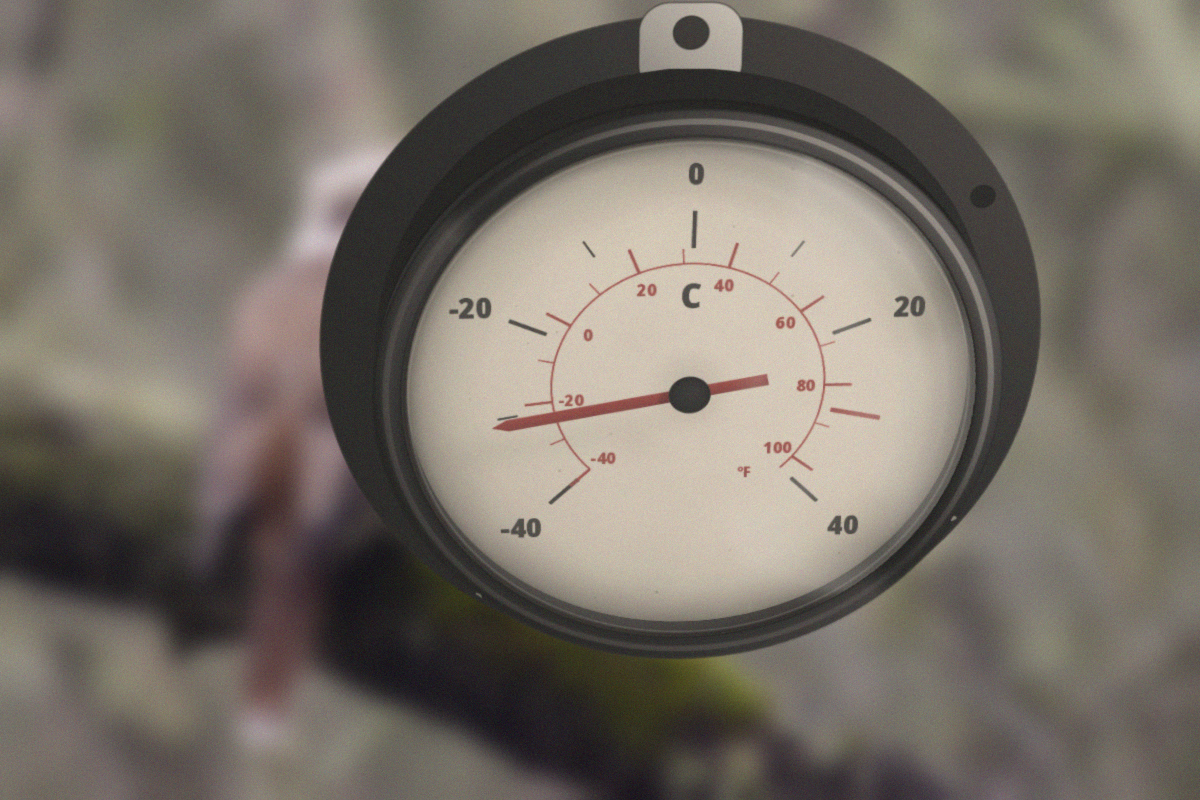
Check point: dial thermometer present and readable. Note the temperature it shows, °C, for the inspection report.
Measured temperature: -30 °C
